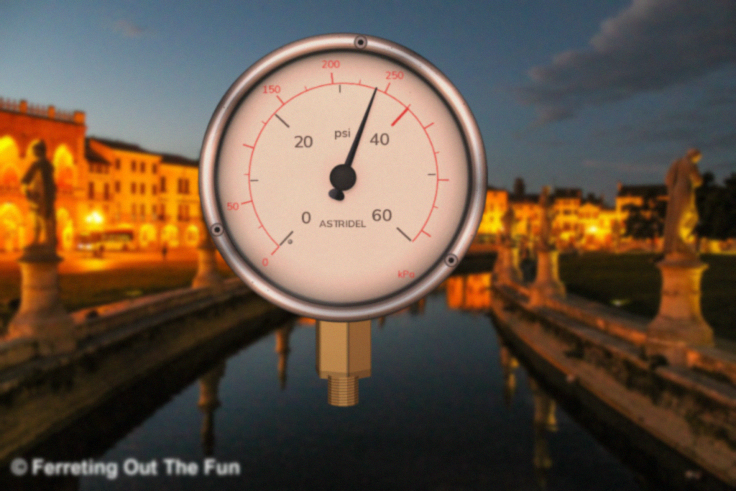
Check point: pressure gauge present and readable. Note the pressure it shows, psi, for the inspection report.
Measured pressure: 35 psi
